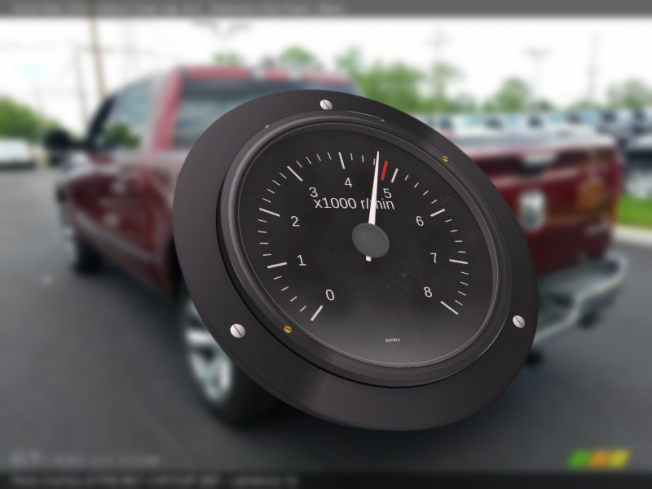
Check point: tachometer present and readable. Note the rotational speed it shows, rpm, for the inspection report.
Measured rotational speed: 4600 rpm
